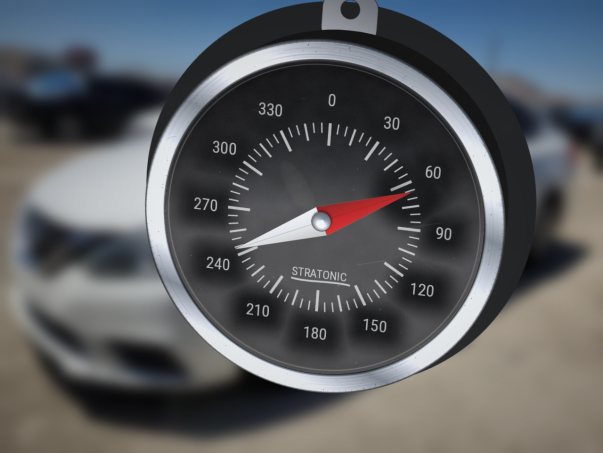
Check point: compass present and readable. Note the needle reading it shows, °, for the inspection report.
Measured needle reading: 65 °
